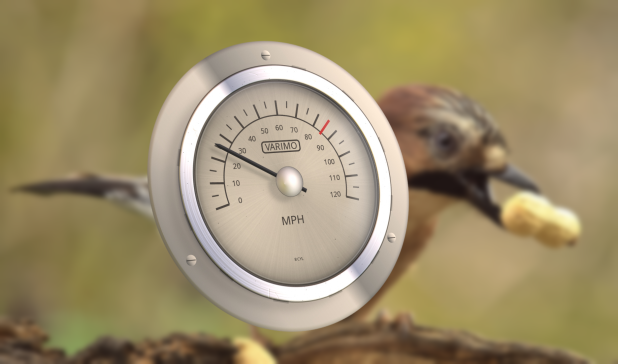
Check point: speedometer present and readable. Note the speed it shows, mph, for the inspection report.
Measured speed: 25 mph
